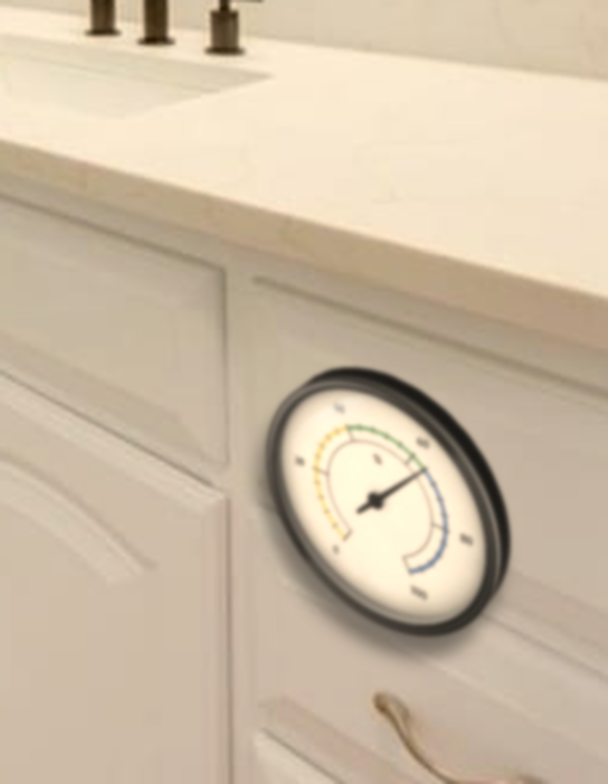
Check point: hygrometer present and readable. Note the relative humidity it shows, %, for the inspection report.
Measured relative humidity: 64 %
